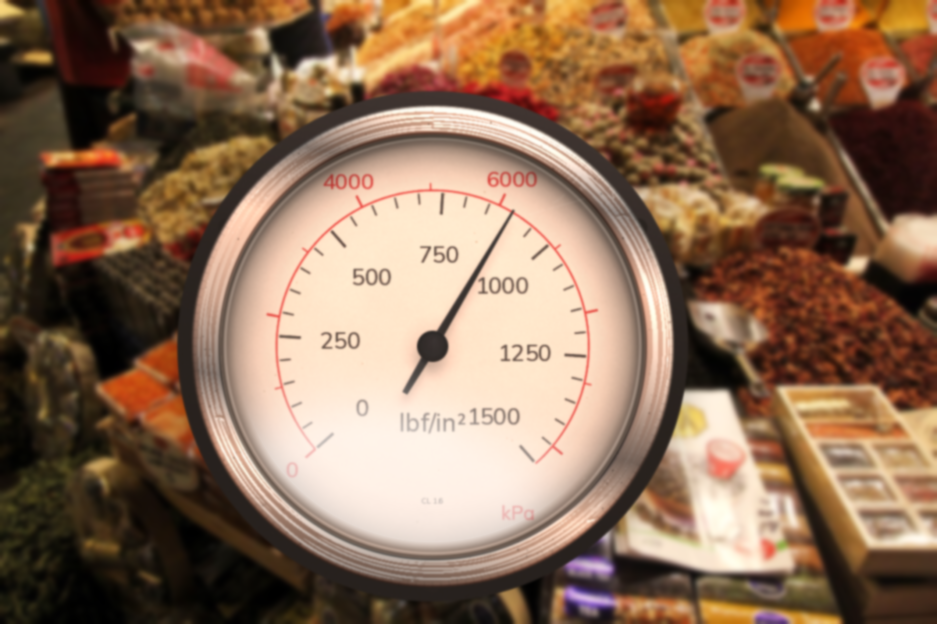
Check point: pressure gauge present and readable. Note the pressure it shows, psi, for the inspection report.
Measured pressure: 900 psi
